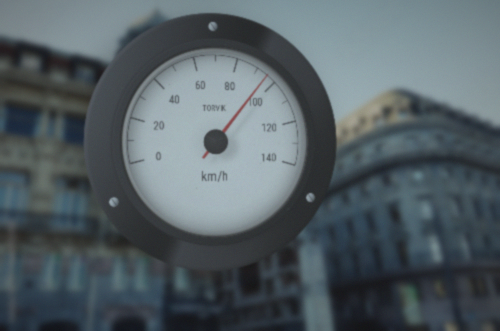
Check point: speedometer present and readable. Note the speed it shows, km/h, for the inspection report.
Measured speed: 95 km/h
